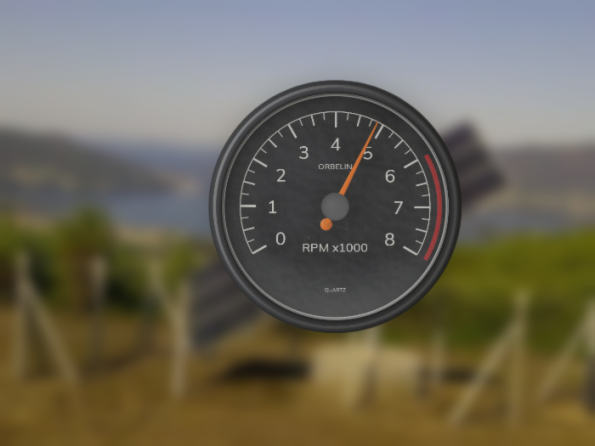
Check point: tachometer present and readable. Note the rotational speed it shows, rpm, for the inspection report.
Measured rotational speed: 4875 rpm
